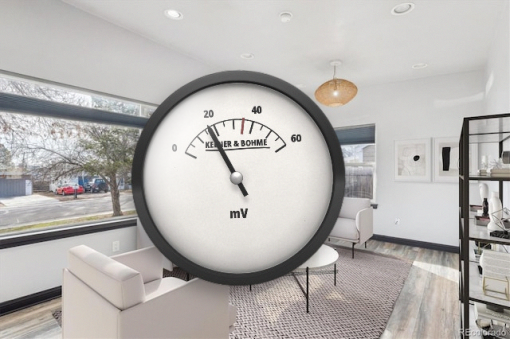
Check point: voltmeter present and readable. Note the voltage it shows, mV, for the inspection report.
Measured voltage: 17.5 mV
